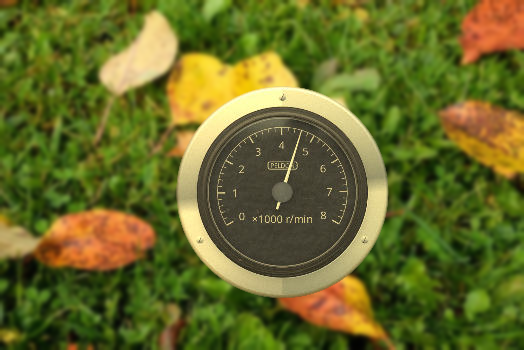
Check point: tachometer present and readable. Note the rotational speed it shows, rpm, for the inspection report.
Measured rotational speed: 4600 rpm
